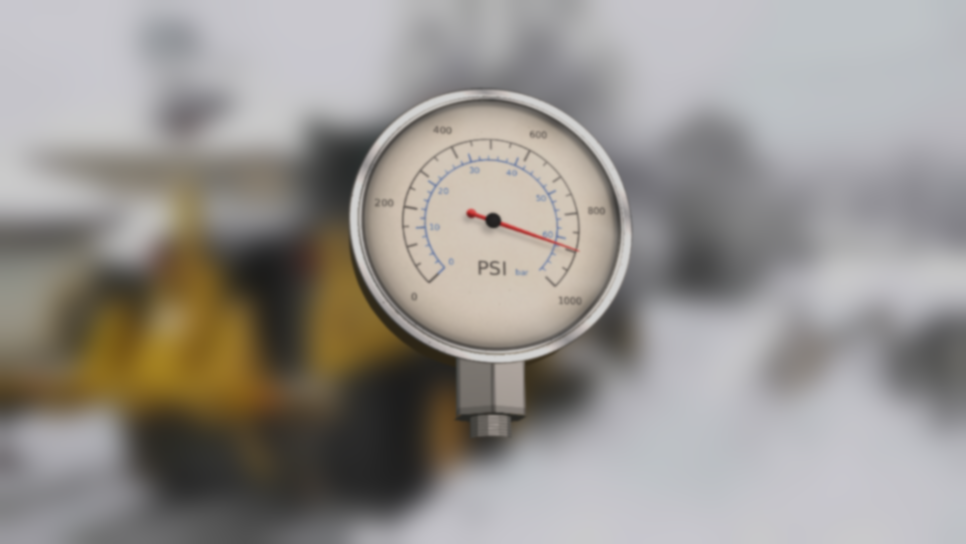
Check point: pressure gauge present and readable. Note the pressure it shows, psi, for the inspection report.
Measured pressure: 900 psi
